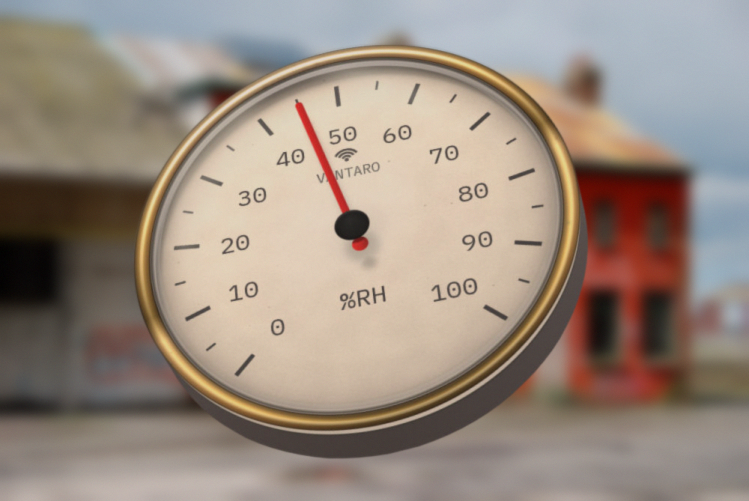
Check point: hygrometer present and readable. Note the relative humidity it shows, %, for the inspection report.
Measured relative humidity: 45 %
